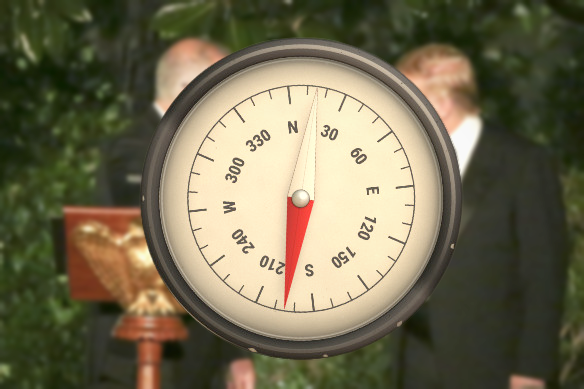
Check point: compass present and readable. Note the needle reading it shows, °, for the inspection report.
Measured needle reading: 195 °
